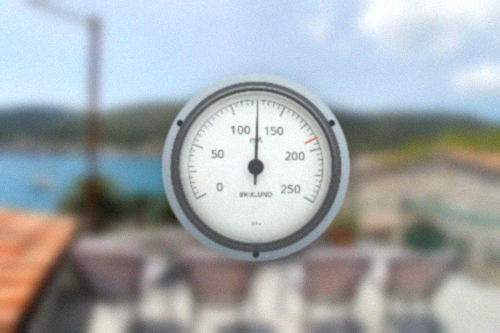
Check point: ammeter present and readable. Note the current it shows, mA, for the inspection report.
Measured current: 125 mA
